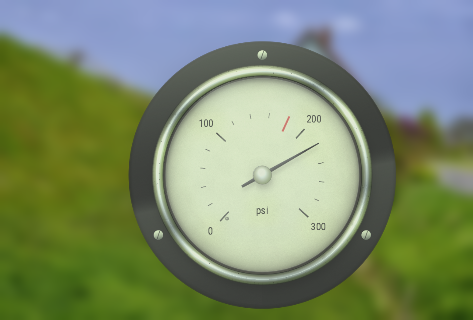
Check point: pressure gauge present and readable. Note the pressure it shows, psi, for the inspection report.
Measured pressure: 220 psi
